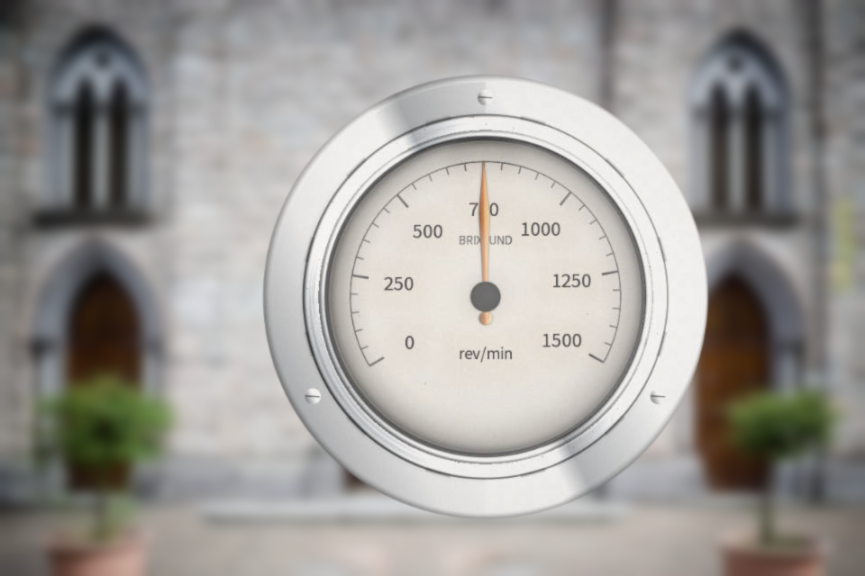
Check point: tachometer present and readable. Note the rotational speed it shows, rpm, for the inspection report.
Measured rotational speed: 750 rpm
